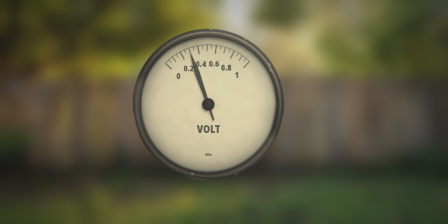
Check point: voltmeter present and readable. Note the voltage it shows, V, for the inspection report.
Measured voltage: 0.3 V
